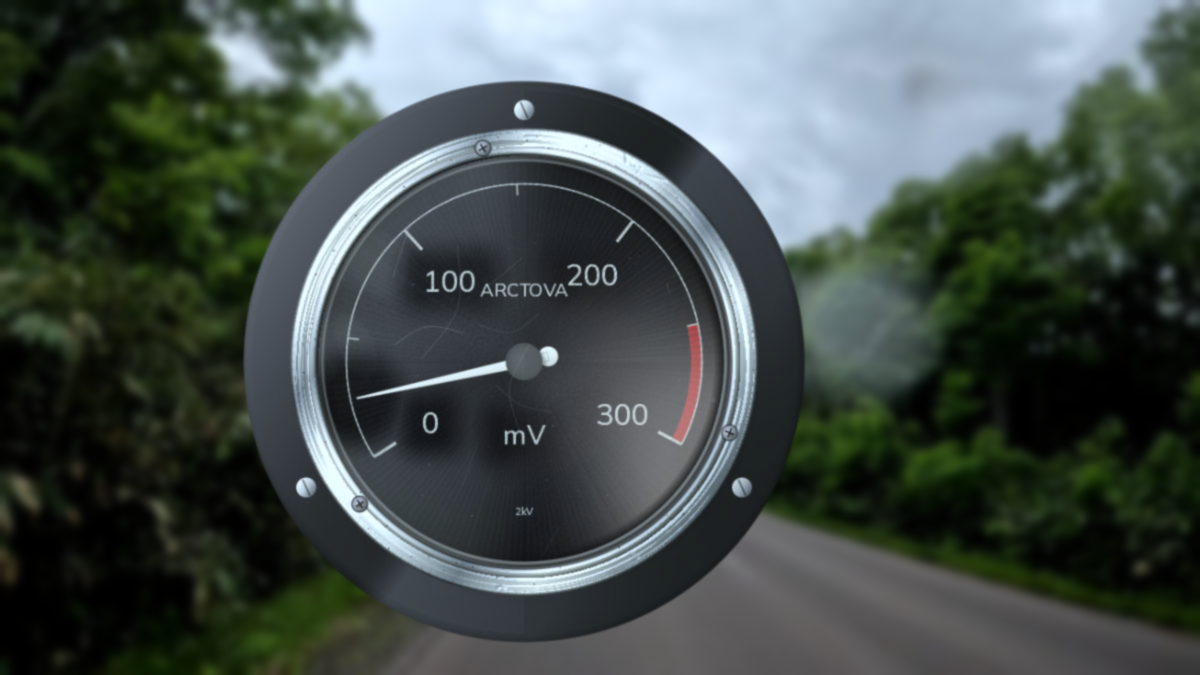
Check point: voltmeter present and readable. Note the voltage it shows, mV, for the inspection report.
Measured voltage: 25 mV
